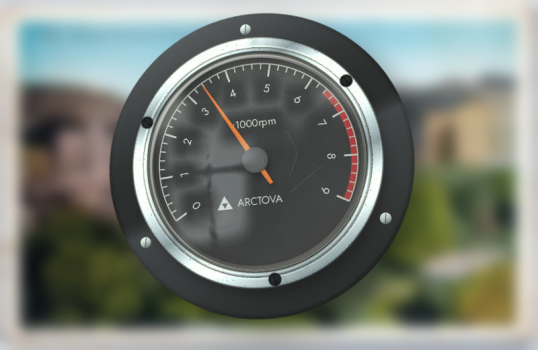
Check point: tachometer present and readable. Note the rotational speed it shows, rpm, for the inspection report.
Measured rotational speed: 3400 rpm
